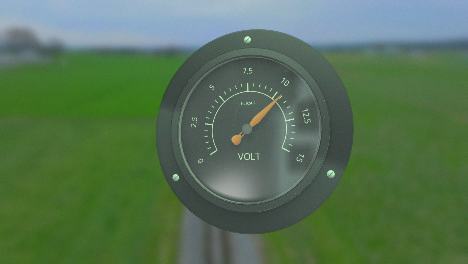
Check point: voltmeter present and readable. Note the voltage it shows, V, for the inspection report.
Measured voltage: 10.5 V
